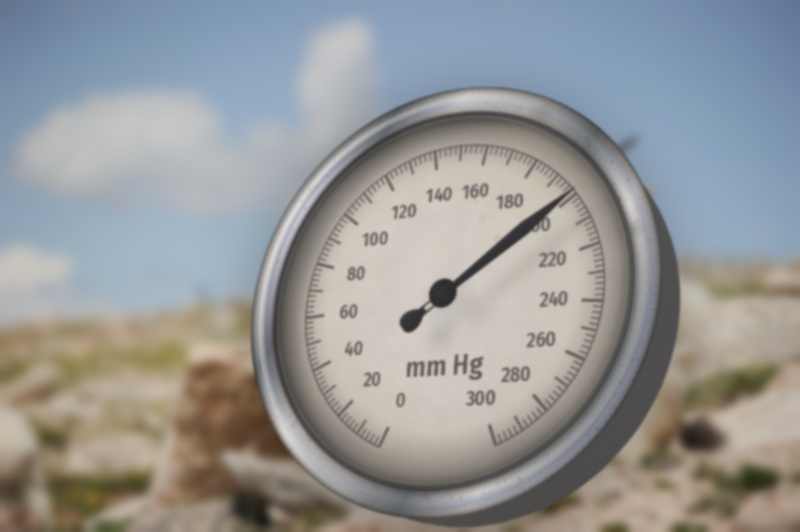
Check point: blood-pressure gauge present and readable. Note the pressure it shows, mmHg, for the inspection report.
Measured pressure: 200 mmHg
